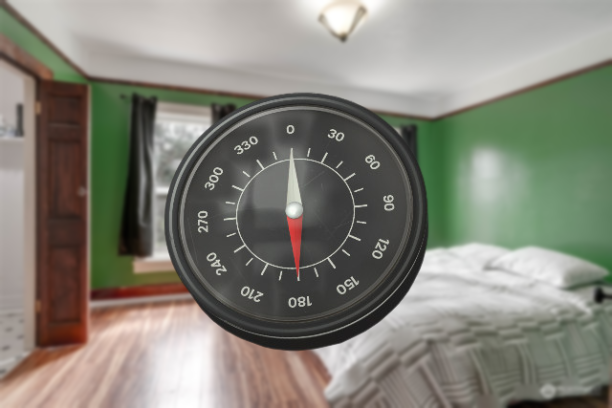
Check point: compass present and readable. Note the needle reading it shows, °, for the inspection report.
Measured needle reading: 180 °
